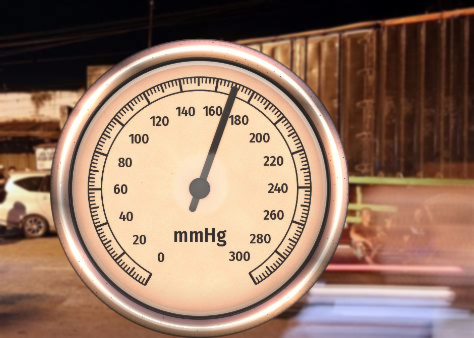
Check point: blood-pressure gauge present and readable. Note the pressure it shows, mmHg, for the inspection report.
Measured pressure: 170 mmHg
